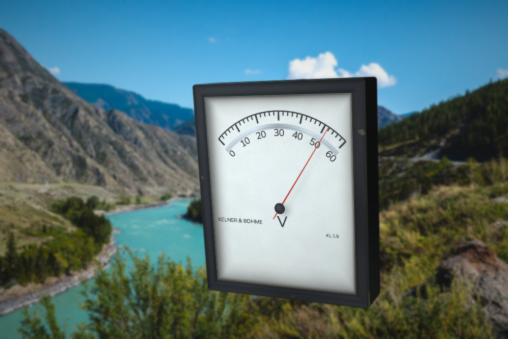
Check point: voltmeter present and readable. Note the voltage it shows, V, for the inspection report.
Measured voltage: 52 V
